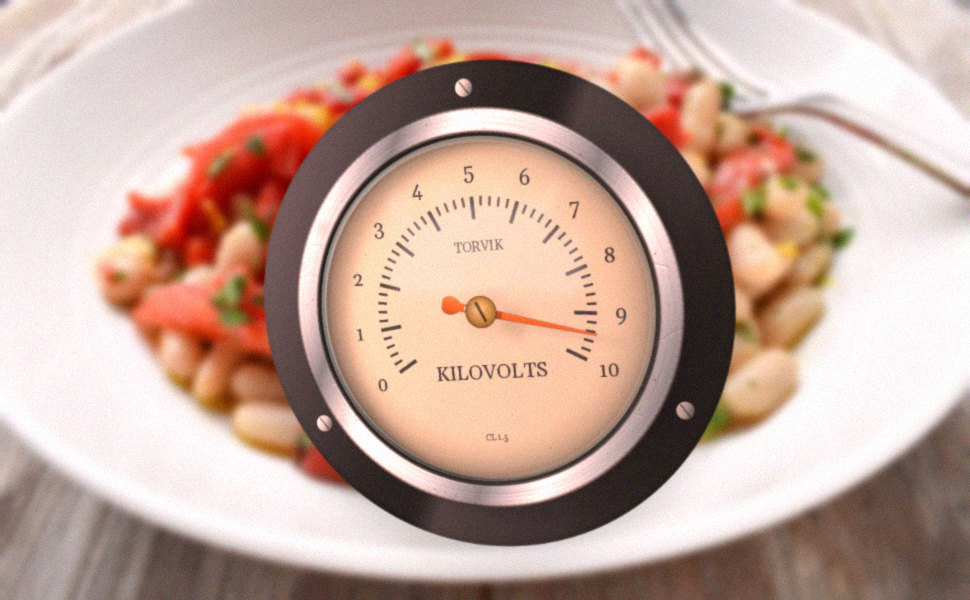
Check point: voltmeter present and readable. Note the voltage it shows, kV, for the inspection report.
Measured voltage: 9.4 kV
